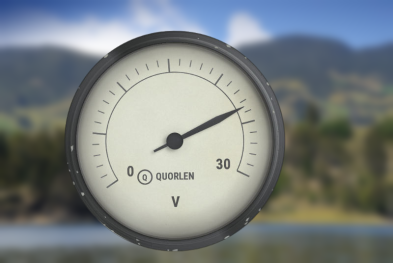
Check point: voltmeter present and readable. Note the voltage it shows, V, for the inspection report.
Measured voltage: 23.5 V
